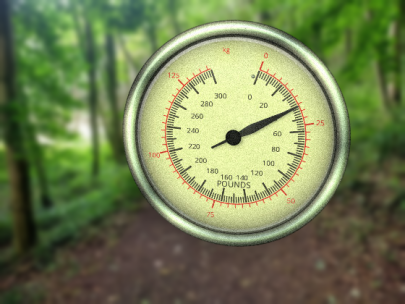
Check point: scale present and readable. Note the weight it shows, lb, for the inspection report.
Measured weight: 40 lb
